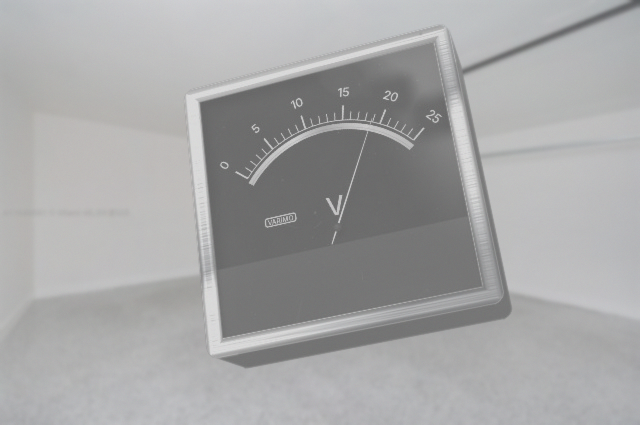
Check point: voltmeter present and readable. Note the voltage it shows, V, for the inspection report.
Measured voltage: 19 V
